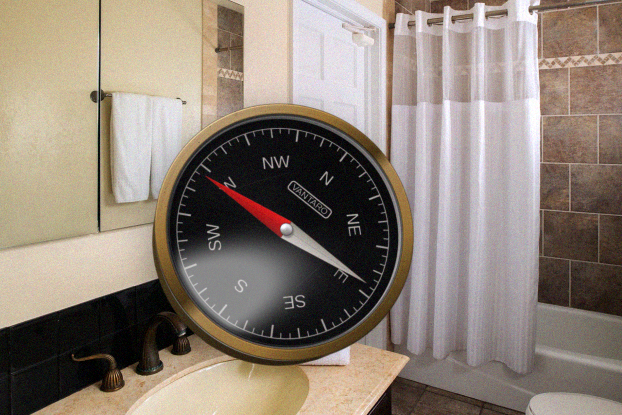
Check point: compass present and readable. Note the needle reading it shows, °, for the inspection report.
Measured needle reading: 265 °
